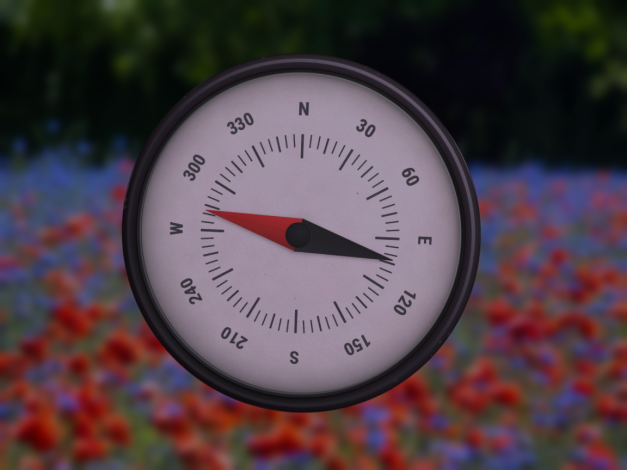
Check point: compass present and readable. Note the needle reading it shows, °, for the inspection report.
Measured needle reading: 282.5 °
